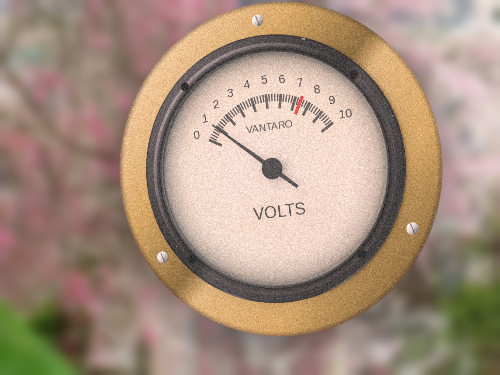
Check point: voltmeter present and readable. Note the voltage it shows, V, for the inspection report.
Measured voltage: 1 V
